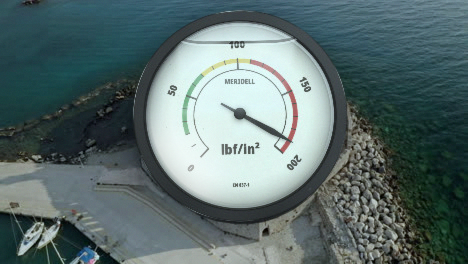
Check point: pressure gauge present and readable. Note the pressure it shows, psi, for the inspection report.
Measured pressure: 190 psi
